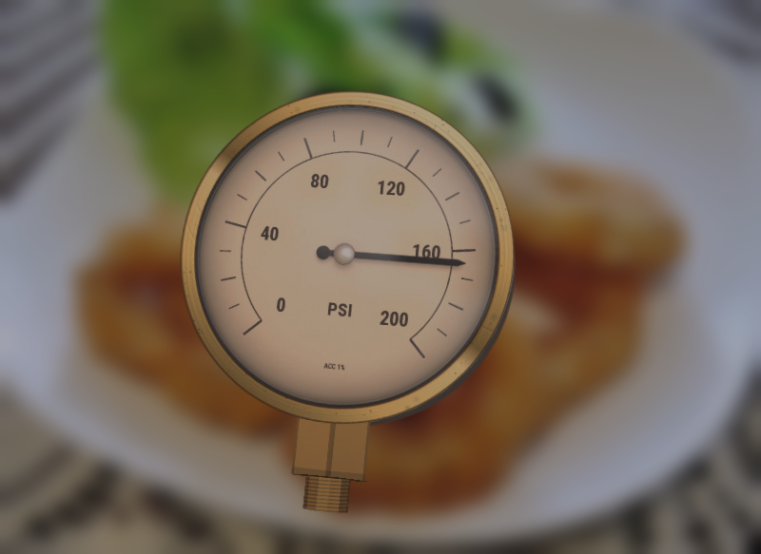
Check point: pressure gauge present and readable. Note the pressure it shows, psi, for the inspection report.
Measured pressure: 165 psi
